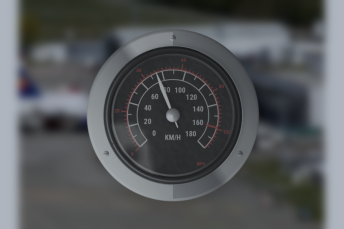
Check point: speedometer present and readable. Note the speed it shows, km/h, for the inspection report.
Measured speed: 75 km/h
